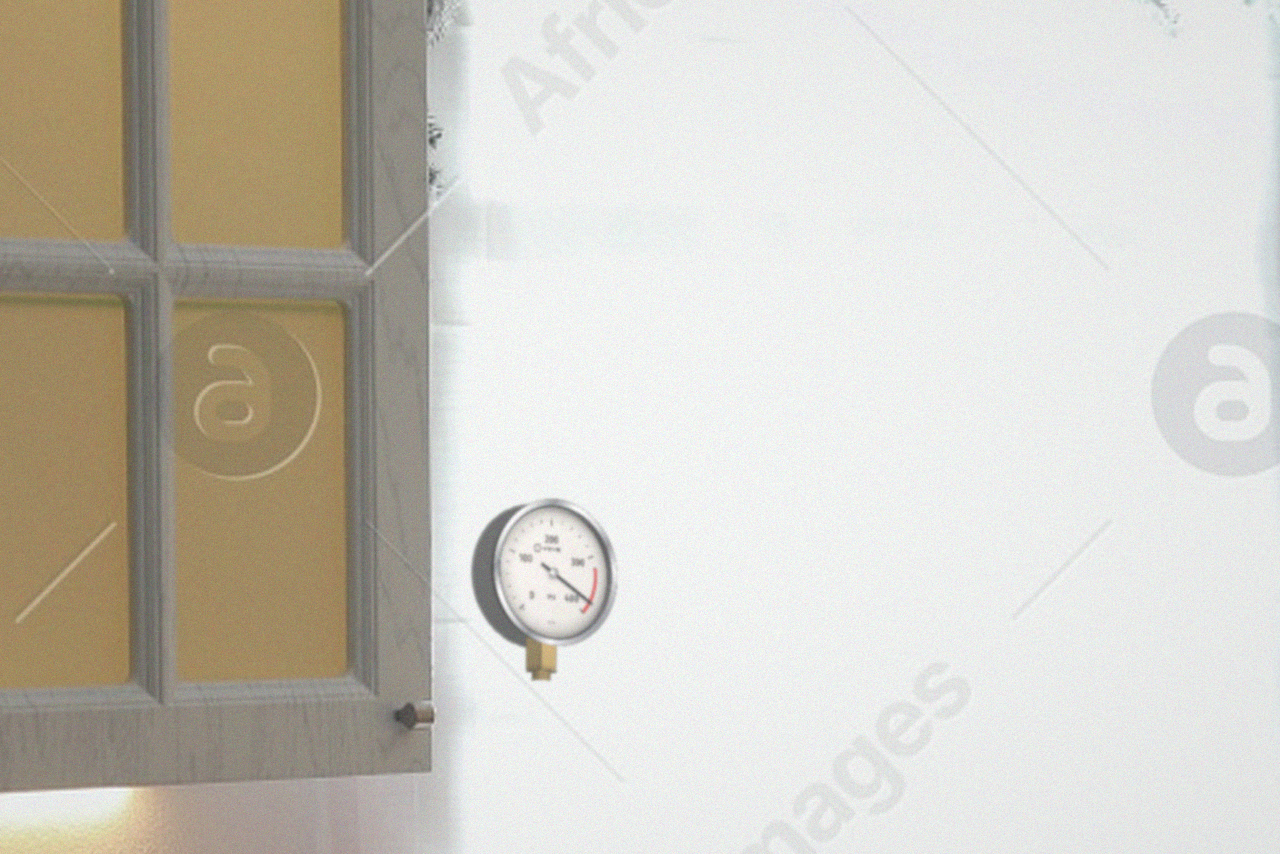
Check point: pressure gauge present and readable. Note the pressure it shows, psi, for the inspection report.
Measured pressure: 380 psi
